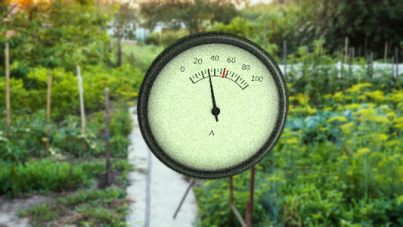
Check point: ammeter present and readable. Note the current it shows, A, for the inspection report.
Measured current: 30 A
